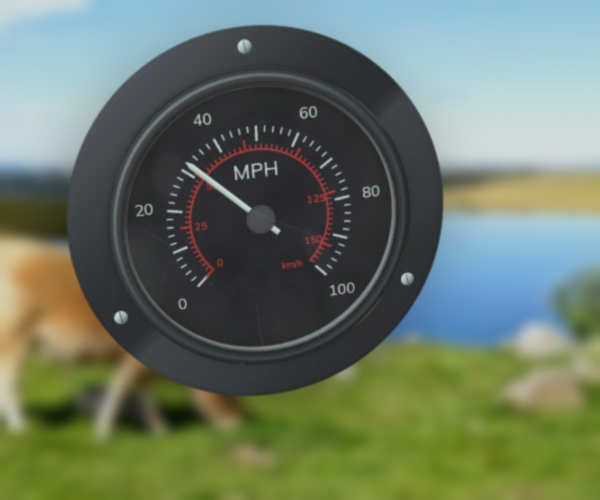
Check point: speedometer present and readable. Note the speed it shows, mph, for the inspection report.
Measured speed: 32 mph
